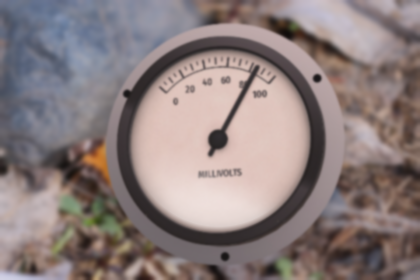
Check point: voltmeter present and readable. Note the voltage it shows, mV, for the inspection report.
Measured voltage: 85 mV
